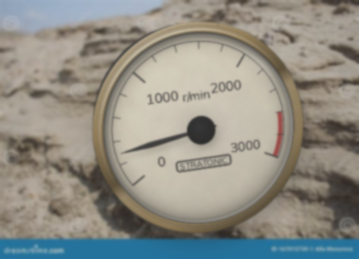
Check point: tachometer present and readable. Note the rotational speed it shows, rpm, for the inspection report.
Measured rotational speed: 300 rpm
